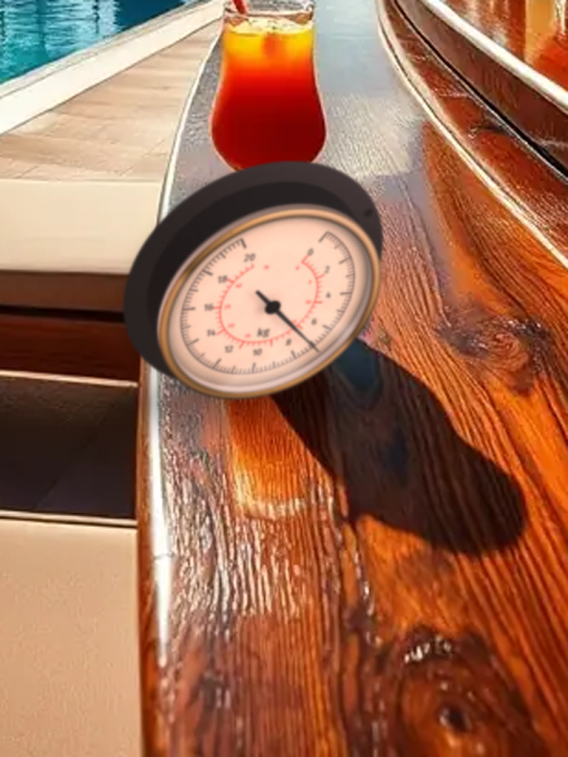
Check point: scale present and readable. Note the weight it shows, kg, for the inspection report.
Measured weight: 7 kg
